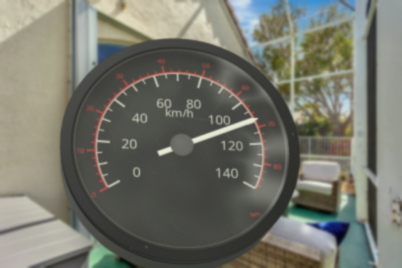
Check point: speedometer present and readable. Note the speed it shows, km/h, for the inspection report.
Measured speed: 110 km/h
